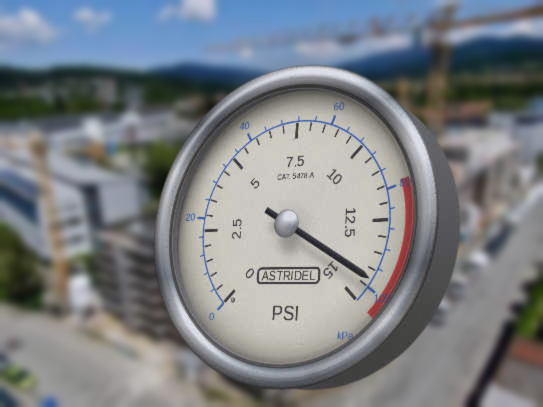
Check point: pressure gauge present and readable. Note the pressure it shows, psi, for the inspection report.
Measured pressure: 14.25 psi
